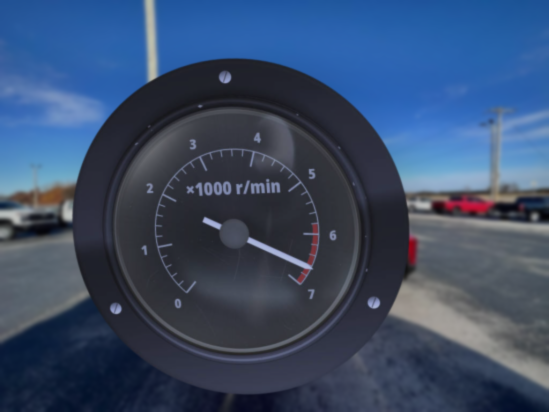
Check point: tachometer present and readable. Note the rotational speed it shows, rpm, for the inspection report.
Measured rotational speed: 6600 rpm
